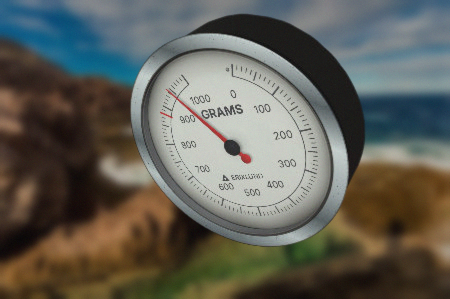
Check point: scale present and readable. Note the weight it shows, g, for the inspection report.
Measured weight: 950 g
